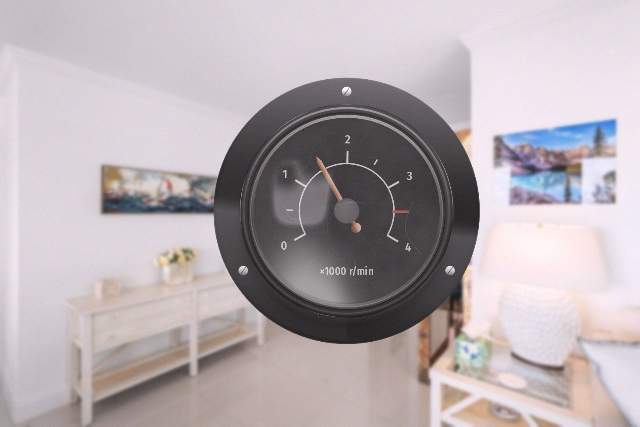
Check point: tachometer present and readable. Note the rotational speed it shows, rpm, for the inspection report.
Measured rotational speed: 1500 rpm
